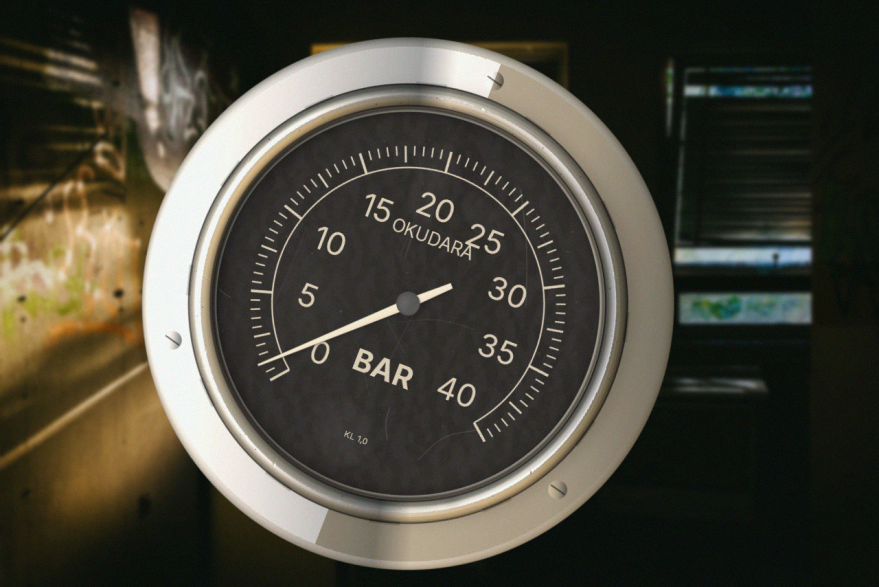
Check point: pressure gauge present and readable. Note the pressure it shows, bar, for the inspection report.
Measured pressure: 1 bar
